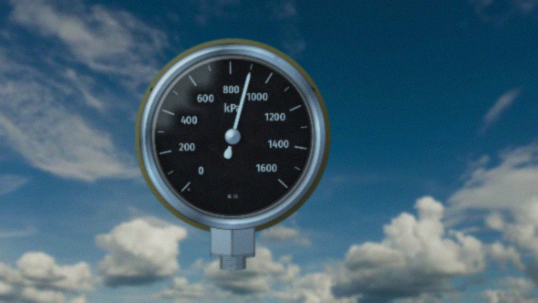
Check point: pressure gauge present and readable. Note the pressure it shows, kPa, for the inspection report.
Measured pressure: 900 kPa
